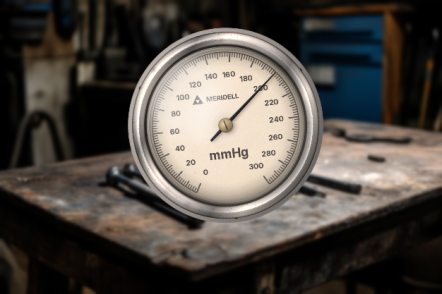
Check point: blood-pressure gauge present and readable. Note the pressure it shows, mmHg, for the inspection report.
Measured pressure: 200 mmHg
